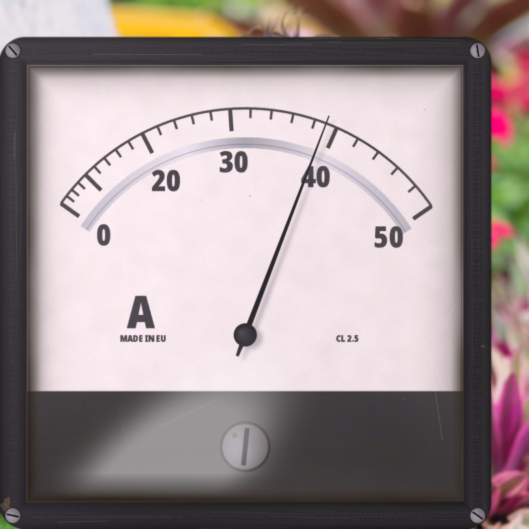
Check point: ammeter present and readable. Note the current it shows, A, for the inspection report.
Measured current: 39 A
